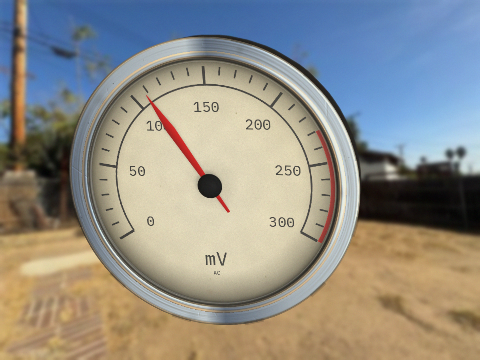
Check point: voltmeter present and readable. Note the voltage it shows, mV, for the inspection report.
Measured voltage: 110 mV
